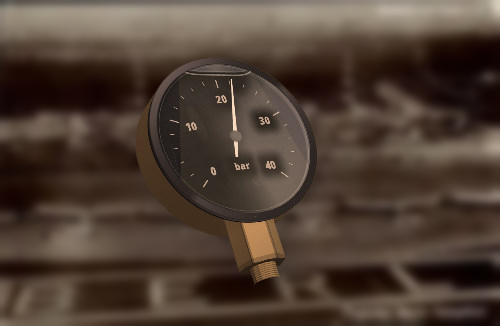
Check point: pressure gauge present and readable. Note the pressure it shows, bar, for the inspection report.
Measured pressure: 22 bar
